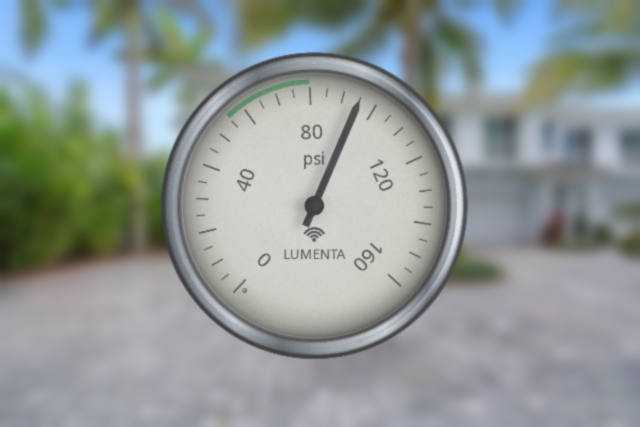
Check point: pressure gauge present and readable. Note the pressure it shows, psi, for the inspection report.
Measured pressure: 95 psi
